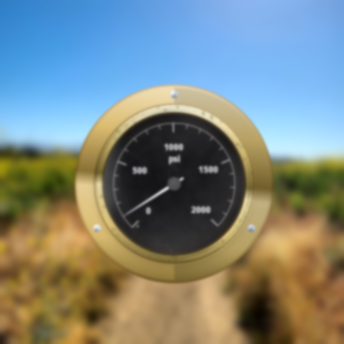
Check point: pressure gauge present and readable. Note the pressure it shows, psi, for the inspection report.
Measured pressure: 100 psi
